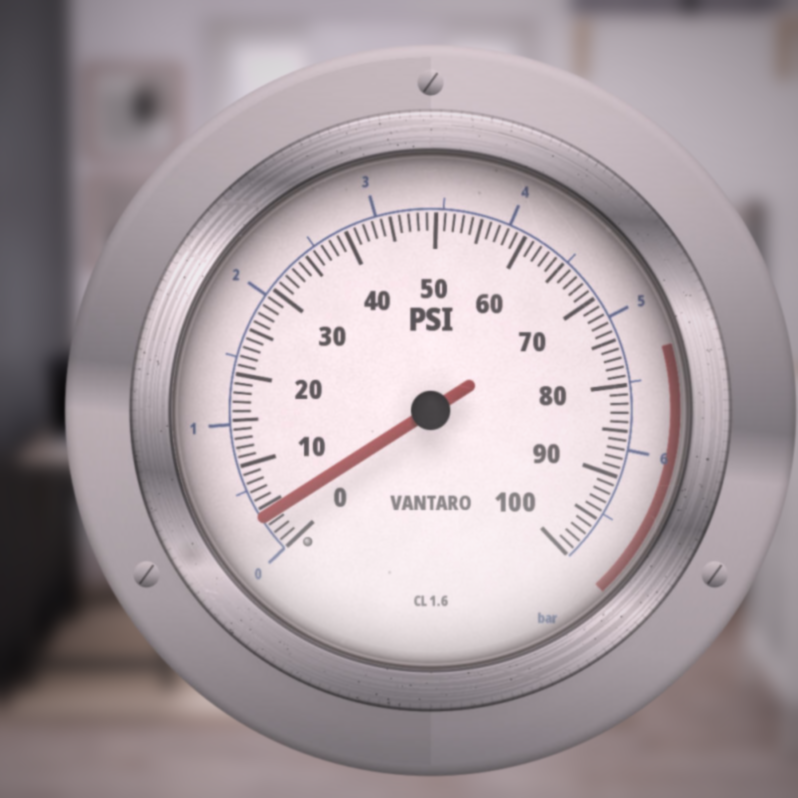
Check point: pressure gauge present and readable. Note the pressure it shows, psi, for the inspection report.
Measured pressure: 4 psi
